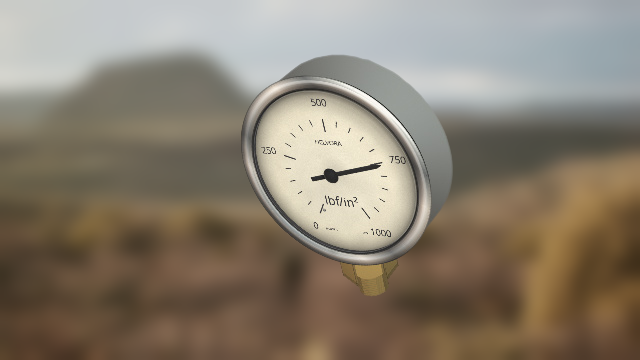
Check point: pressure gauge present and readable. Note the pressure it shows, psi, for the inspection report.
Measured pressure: 750 psi
